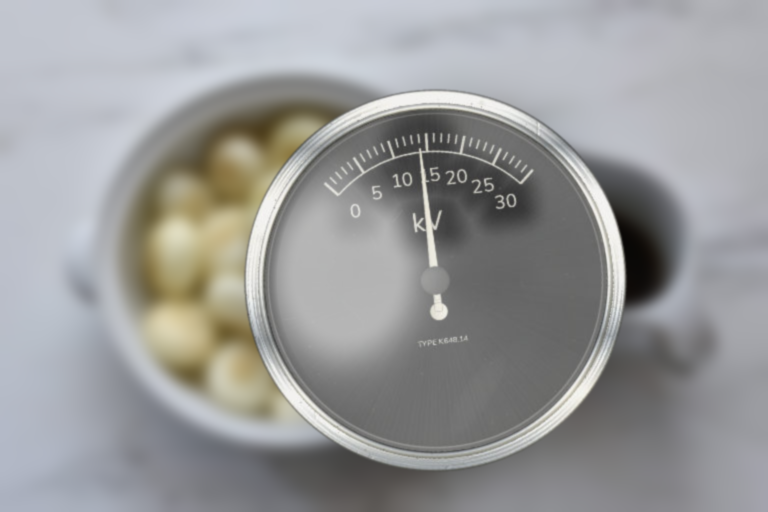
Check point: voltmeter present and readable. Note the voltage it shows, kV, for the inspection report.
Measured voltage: 14 kV
